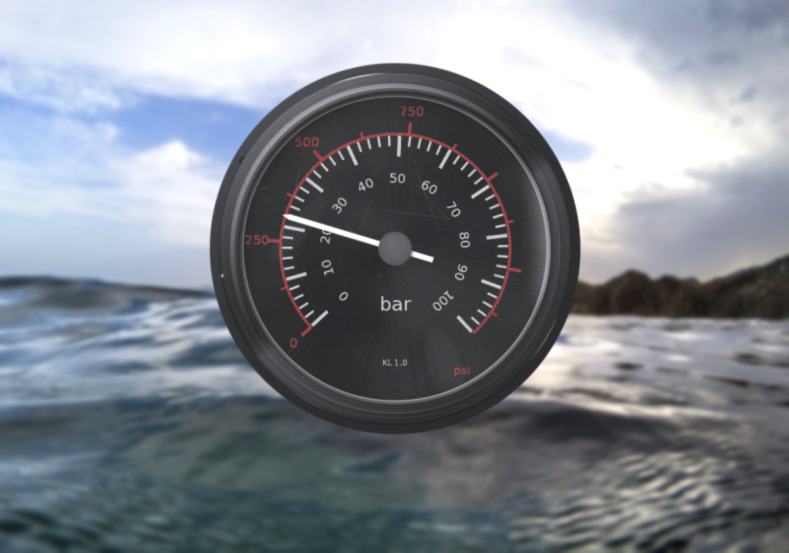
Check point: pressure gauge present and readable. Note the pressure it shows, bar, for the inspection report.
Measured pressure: 22 bar
